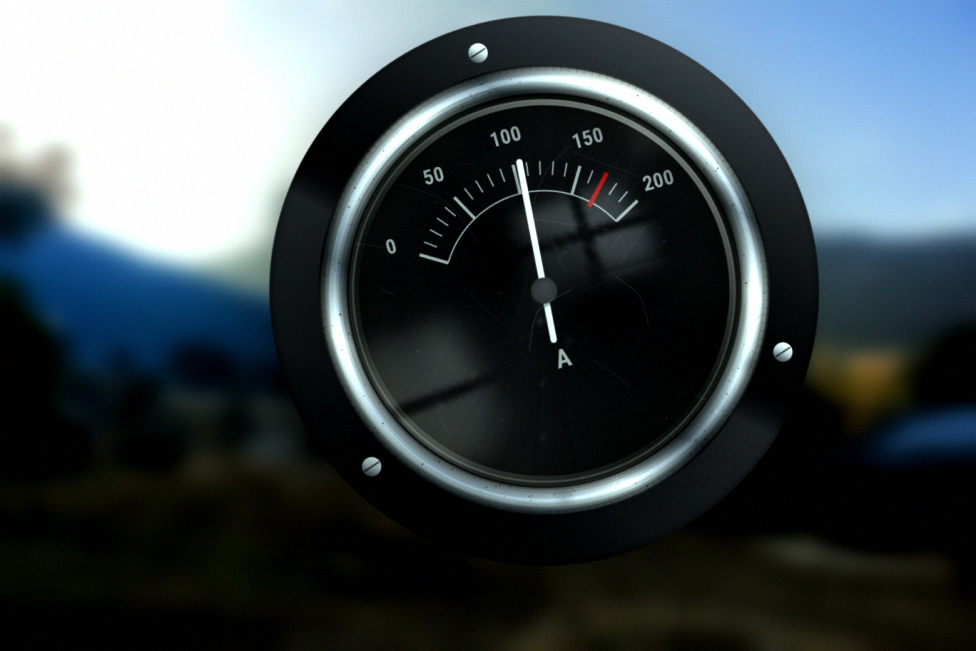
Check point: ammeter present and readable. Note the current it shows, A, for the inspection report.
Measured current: 105 A
